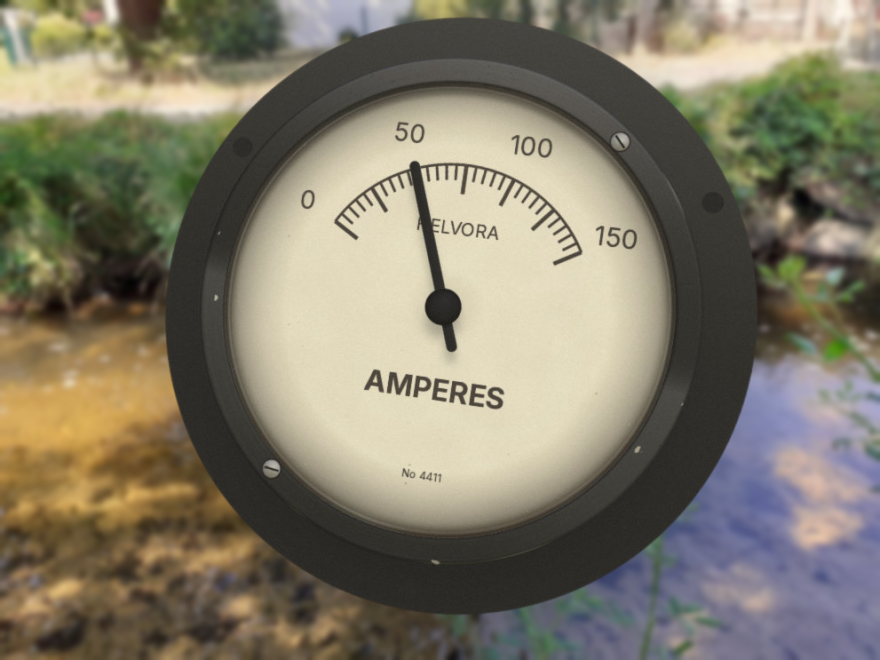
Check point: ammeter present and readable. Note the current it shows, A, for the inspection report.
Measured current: 50 A
